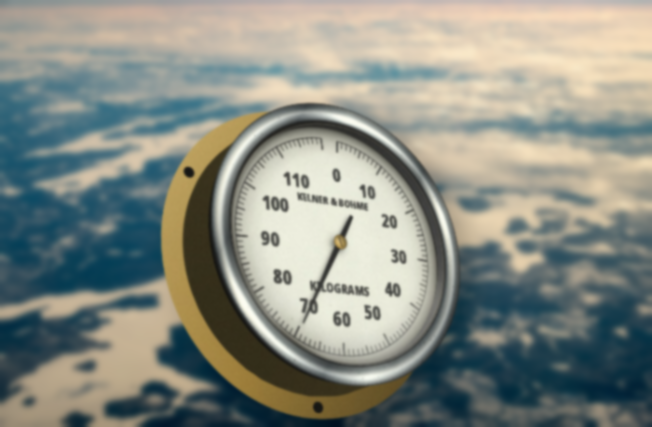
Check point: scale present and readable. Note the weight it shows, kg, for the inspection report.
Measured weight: 70 kg
